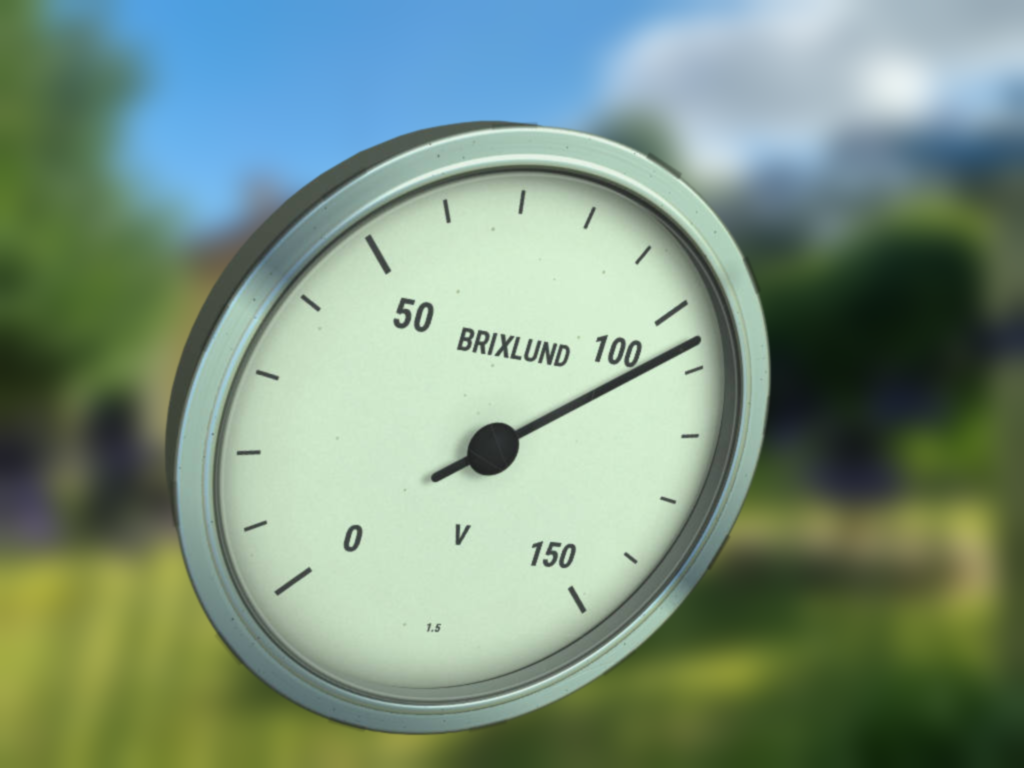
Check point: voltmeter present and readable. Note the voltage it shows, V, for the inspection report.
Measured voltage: 105 V
